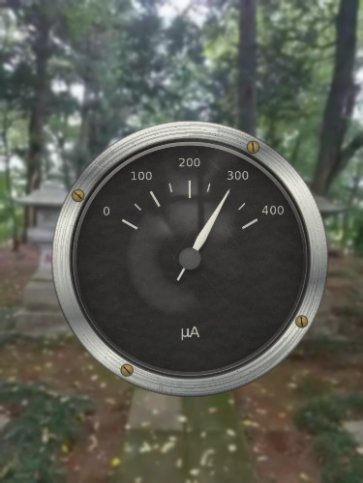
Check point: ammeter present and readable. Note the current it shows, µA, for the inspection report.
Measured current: 300 µA
